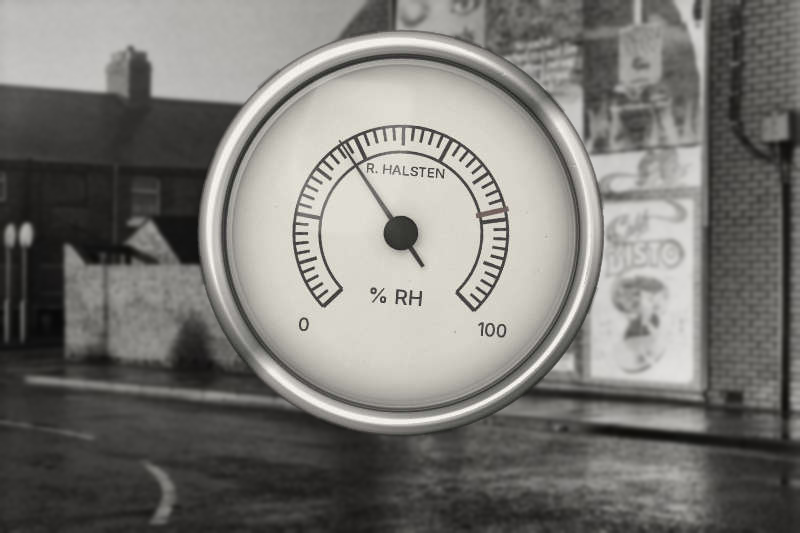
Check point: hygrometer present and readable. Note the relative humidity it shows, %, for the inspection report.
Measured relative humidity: 37 %
